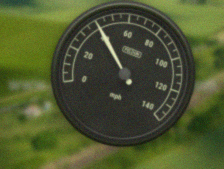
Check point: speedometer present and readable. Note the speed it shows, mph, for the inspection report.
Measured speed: 40 mph
